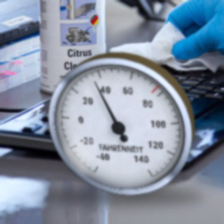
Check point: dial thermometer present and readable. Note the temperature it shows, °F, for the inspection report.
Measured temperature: 36 °F
